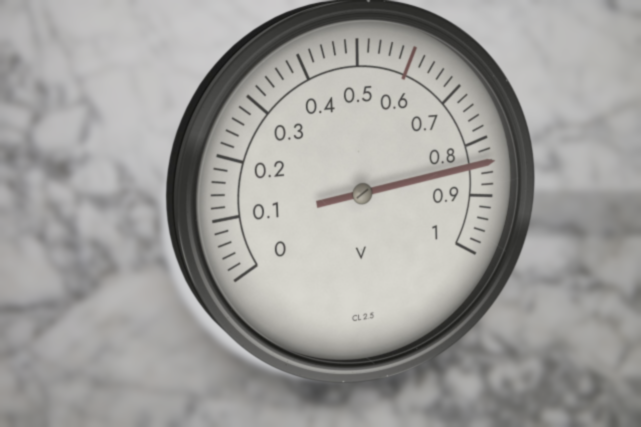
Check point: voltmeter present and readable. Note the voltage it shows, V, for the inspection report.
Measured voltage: 0.84 V
